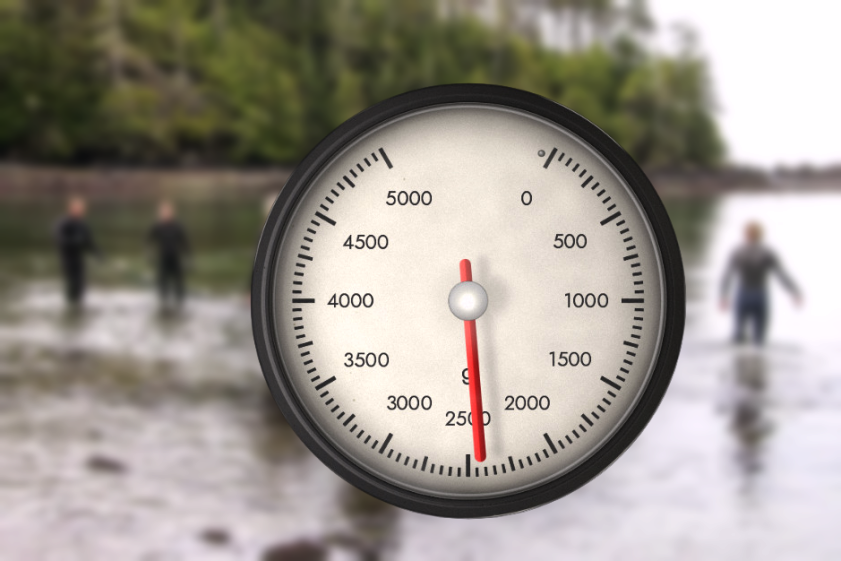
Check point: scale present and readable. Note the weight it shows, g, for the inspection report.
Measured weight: 2425 g
